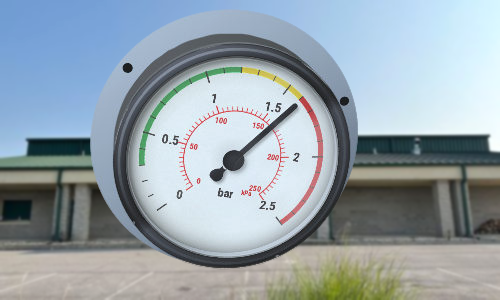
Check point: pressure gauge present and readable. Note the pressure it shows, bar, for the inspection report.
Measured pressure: 1.6 bar
